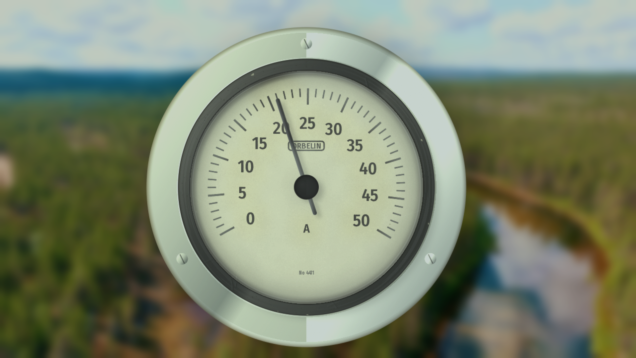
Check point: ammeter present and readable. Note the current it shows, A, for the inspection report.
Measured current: 21 A
